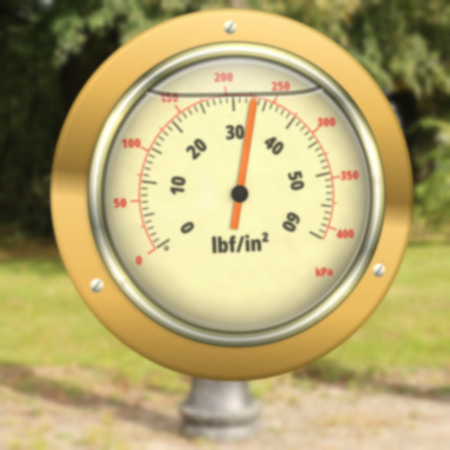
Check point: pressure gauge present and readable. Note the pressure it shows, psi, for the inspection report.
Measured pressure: 33 psi
